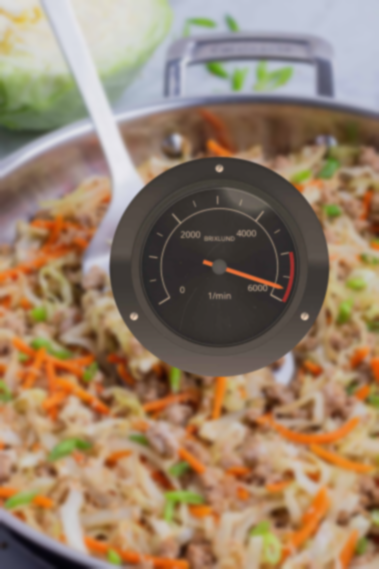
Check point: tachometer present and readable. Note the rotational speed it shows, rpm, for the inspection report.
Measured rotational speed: 5750 rpm
